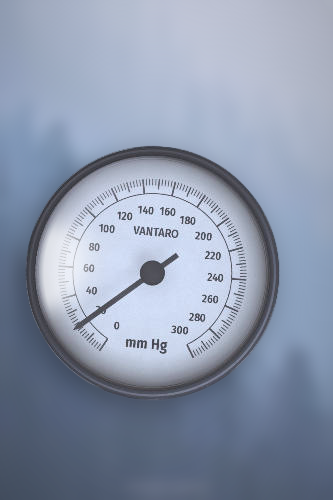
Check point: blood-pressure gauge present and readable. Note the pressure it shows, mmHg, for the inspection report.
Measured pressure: 20 mmHg
